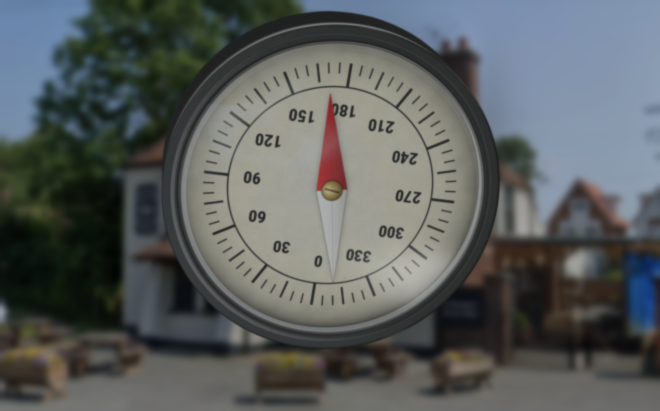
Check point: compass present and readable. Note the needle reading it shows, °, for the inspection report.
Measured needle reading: 170 °
